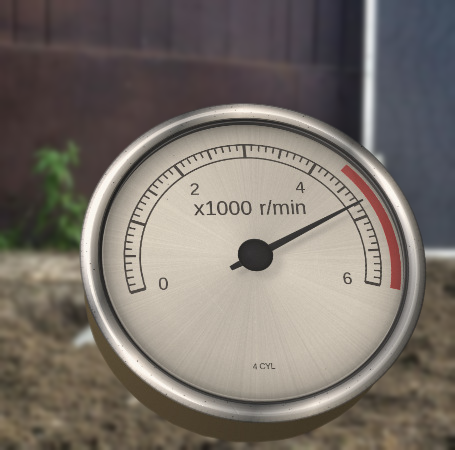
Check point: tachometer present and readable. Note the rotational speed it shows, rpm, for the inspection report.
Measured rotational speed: 4800 rpm
